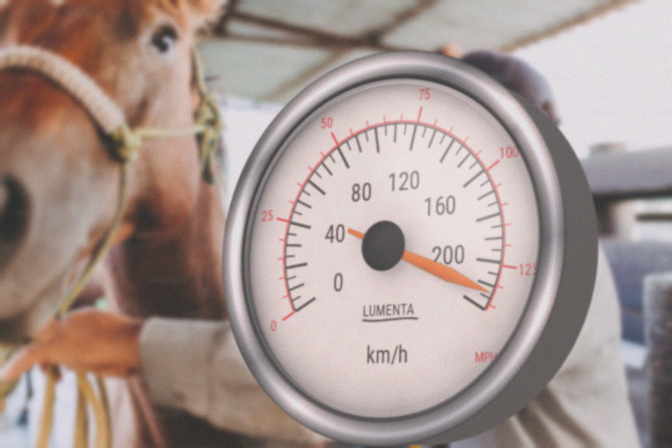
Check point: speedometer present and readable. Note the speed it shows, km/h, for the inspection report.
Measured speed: 212.5 km/h
